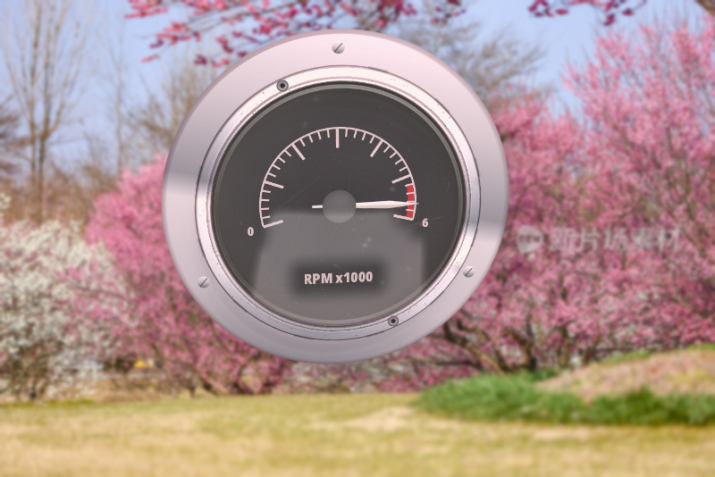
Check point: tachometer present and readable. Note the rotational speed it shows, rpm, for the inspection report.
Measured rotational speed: 5600 rpm
